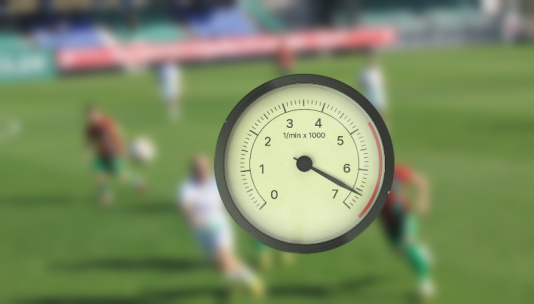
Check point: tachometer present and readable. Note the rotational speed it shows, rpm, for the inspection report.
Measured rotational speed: 6600 rpm
